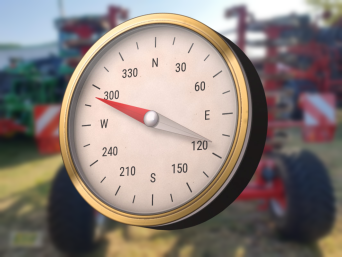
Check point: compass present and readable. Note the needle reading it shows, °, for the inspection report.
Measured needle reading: 292.5 °
